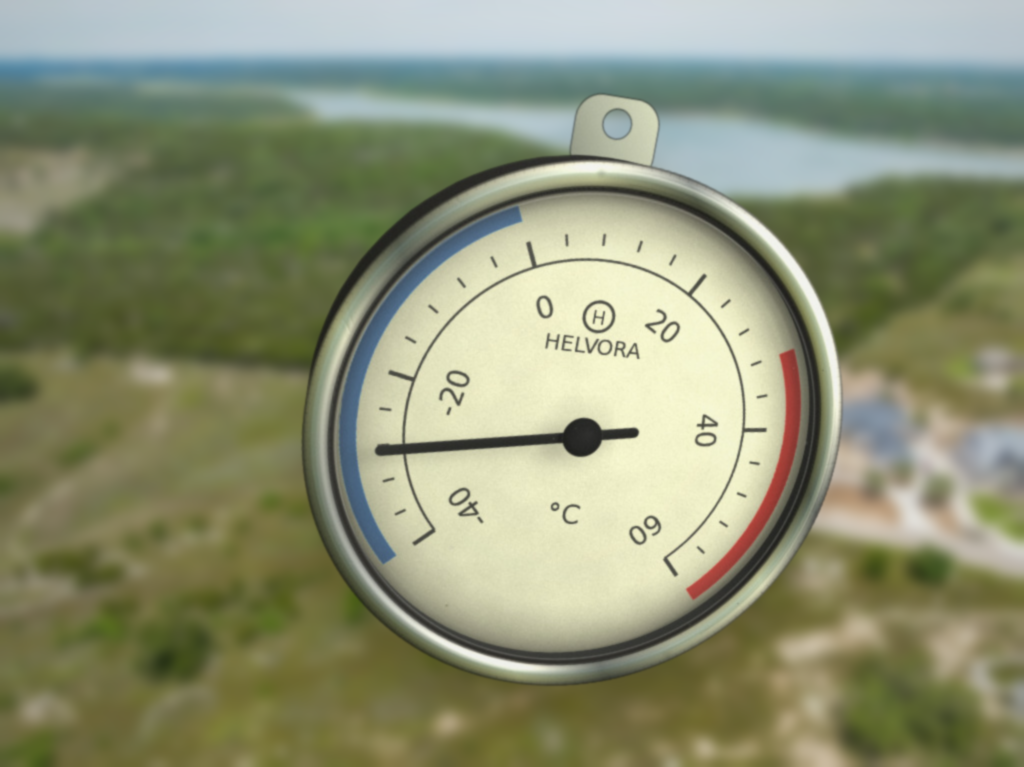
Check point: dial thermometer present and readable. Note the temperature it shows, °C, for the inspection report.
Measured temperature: -28 °C
